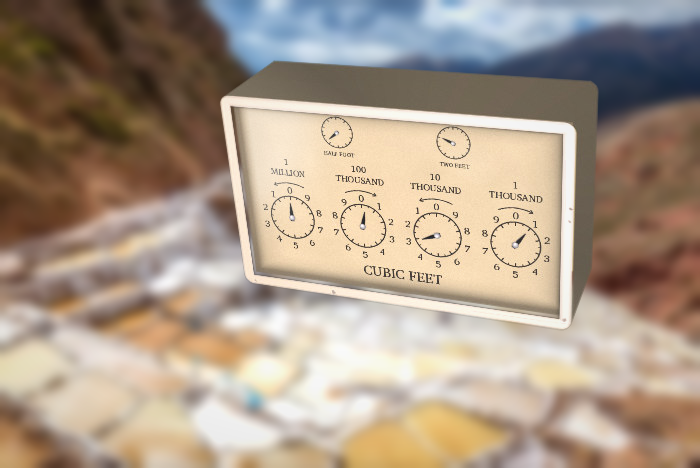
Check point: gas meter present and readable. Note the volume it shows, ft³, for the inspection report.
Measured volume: 3100 ft³
